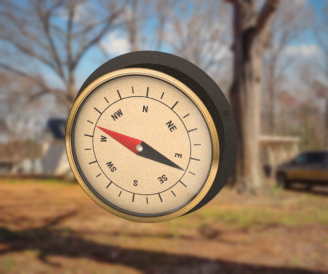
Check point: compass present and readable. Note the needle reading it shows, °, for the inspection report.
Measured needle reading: 285 °
